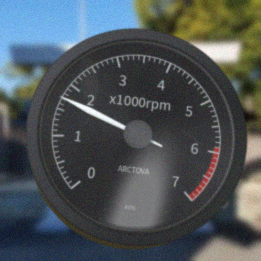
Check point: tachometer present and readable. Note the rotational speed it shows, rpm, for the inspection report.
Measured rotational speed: 1700 rpm
